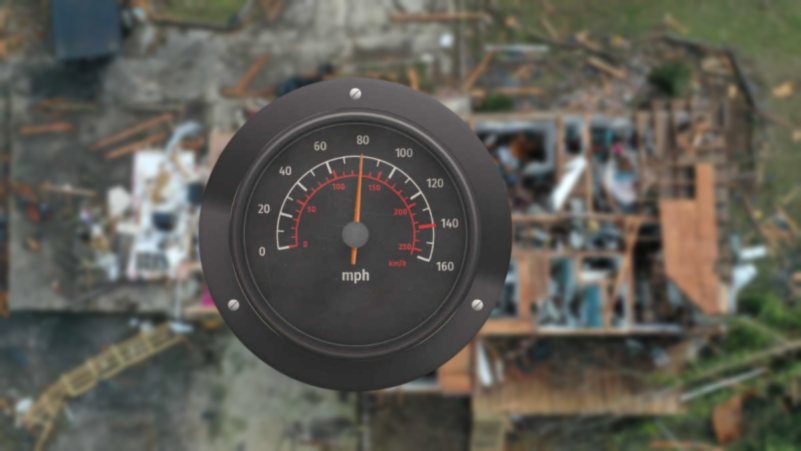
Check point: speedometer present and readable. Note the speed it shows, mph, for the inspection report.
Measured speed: 80 mph
